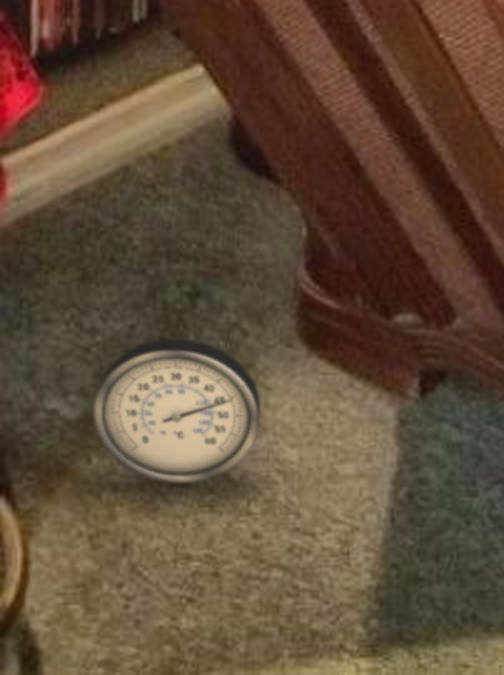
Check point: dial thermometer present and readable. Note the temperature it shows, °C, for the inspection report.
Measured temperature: 45 °C
